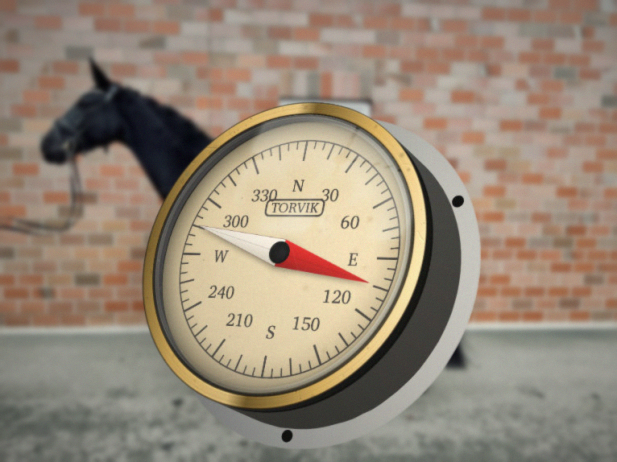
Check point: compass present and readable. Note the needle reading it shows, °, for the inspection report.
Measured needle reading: 105 °
